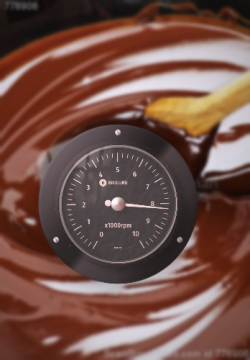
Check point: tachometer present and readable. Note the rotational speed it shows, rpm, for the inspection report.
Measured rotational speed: 8200 rpm
